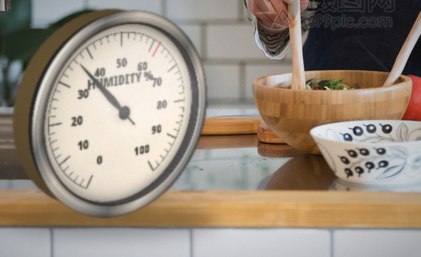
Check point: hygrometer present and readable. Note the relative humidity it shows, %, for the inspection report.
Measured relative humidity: 36 %
